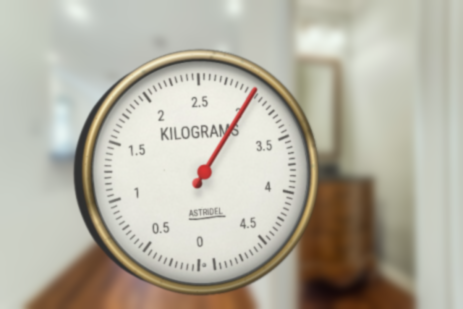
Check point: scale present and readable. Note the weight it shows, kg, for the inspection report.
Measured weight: 3 kg
